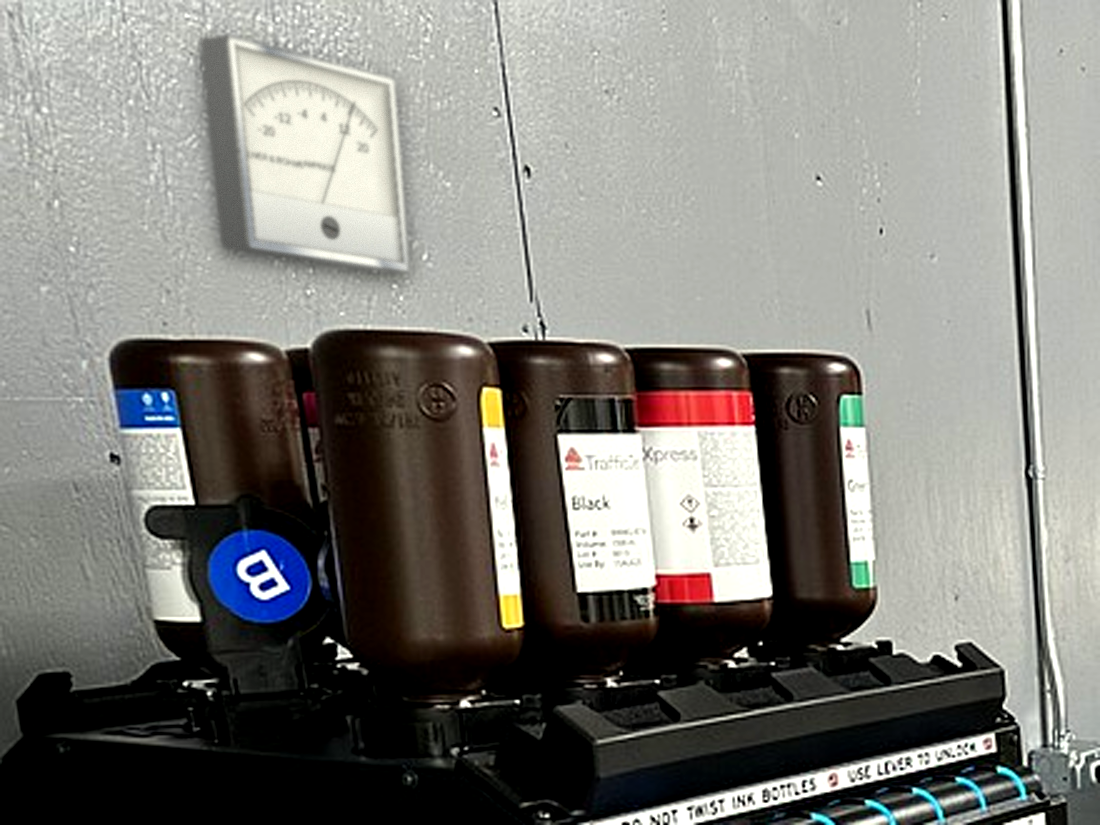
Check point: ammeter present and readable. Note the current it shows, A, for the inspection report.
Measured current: 12 A
